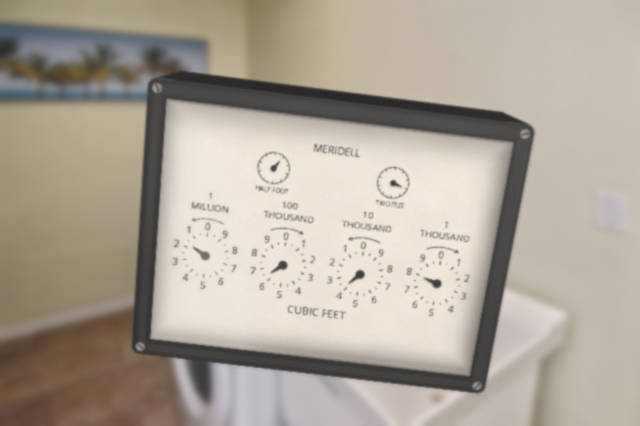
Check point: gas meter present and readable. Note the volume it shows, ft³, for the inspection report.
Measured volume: 163800 ft³
